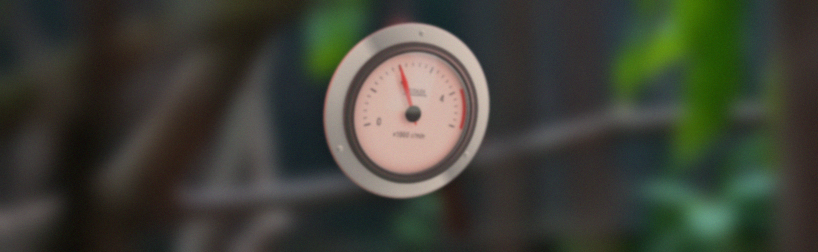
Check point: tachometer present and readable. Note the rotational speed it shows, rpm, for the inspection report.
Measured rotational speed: 2000 rpm
